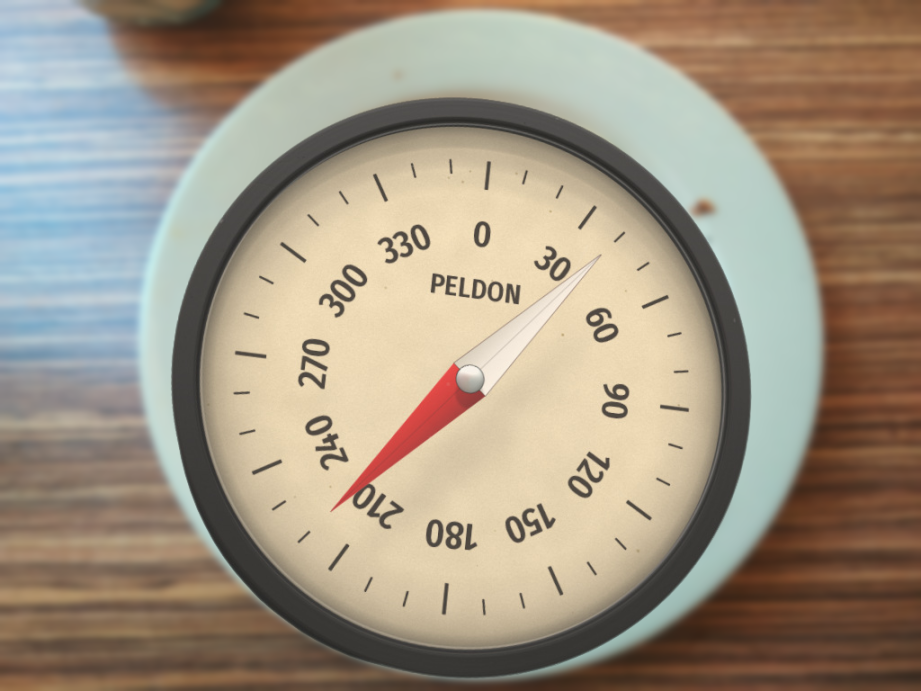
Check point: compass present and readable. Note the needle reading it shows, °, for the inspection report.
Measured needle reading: 220 °
